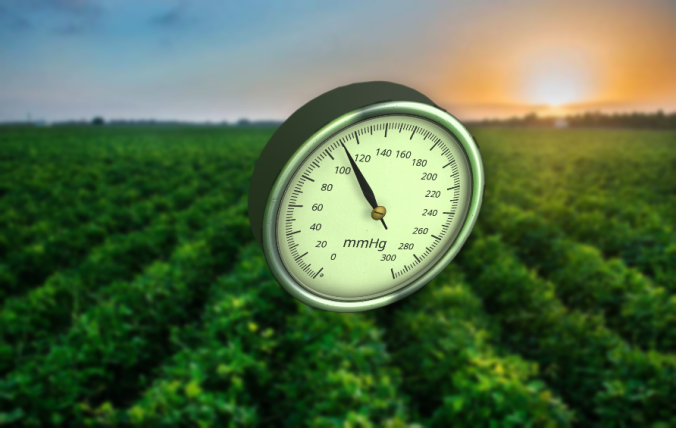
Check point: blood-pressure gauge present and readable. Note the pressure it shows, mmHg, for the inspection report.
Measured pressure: 110 mmHg
